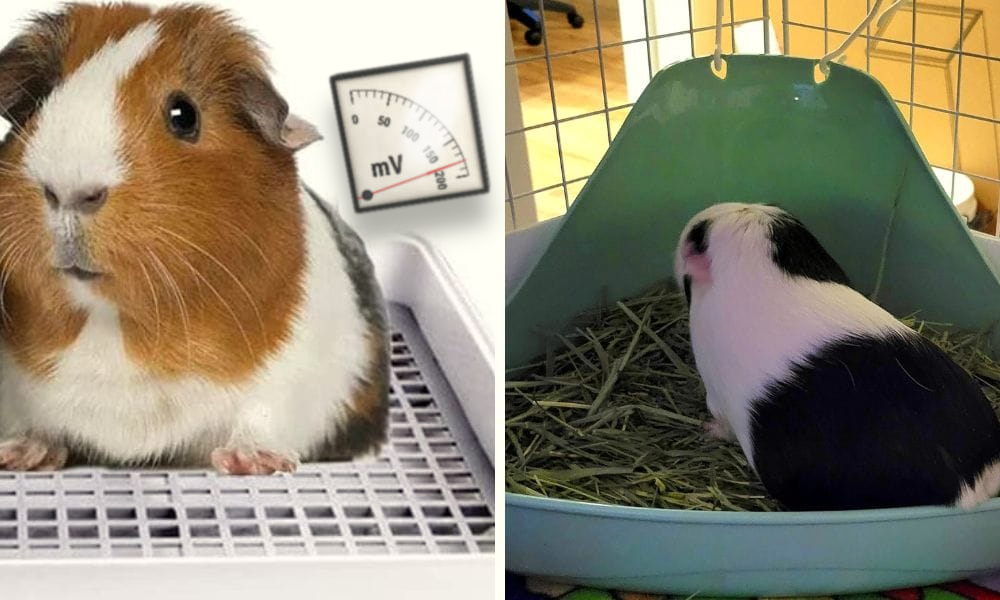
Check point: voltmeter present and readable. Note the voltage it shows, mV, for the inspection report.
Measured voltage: 180 mV
